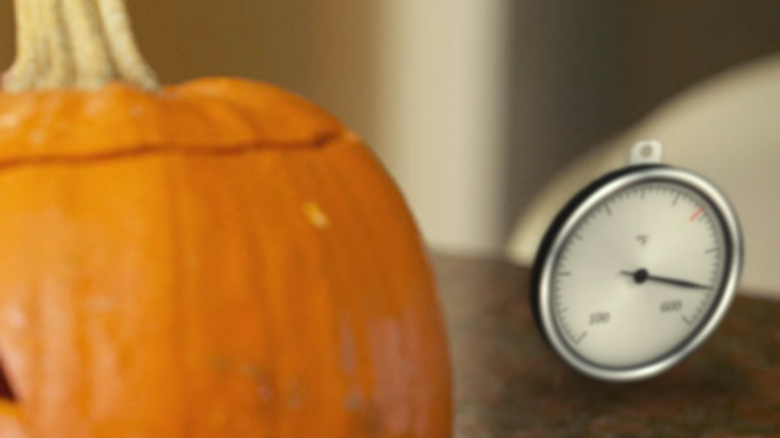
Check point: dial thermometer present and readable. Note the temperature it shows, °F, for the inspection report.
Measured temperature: 550 °F
